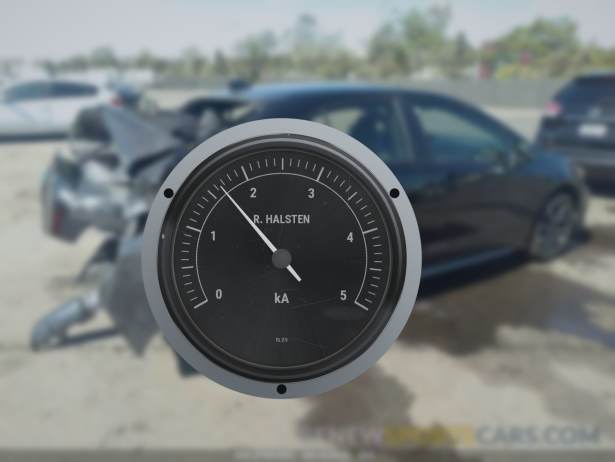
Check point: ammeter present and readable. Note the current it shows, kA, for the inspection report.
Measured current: 1.65 kA
